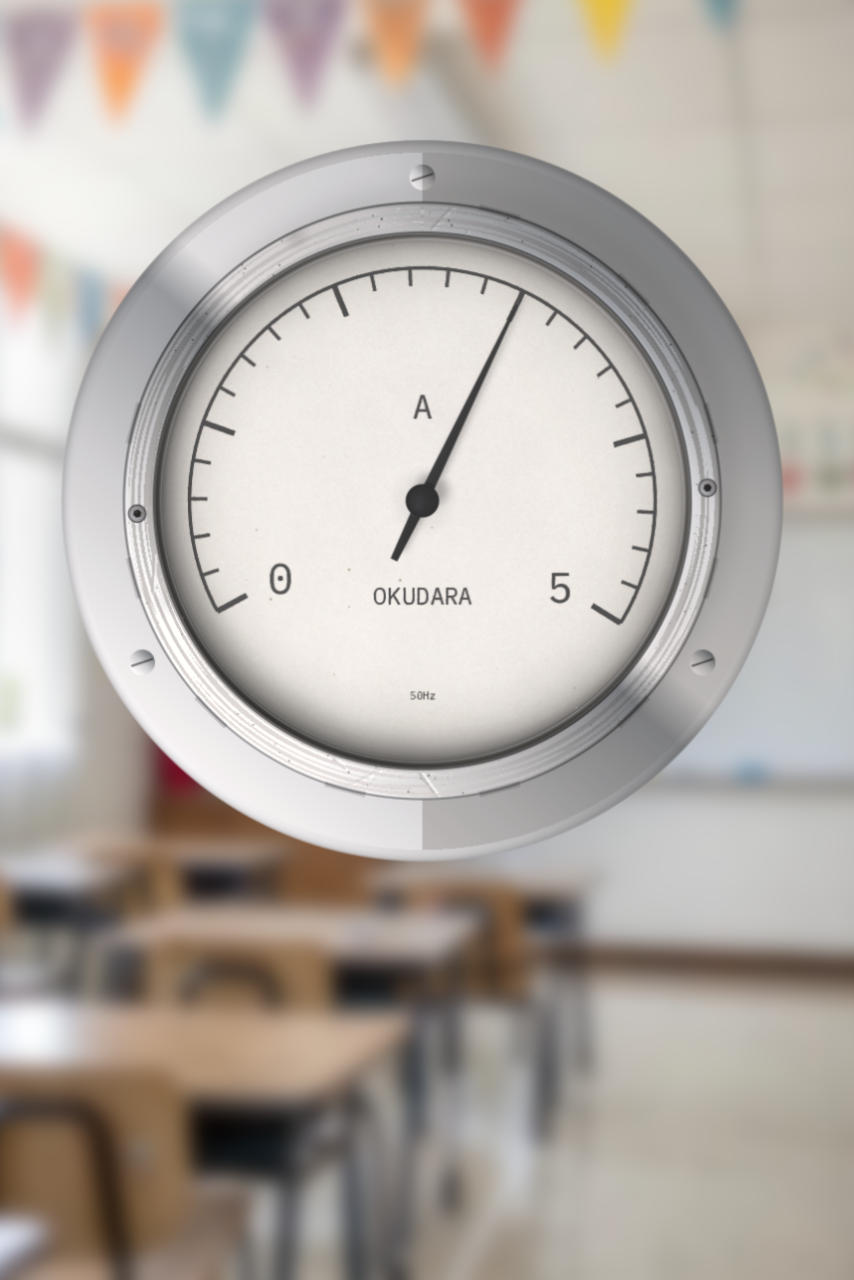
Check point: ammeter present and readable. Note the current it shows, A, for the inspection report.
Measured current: 3 A
